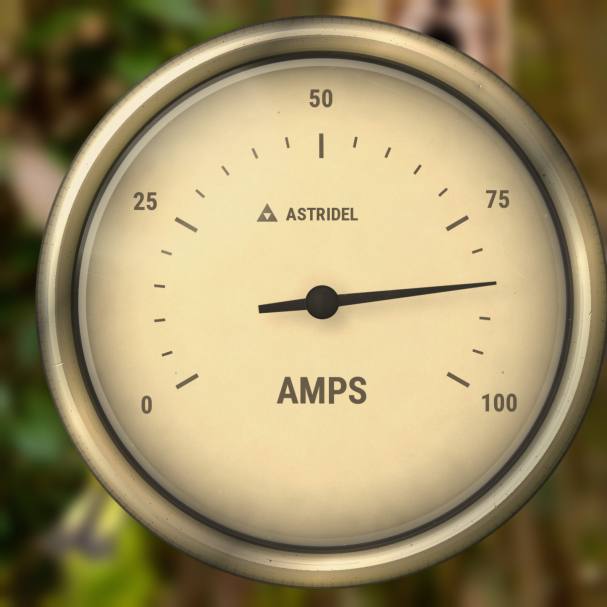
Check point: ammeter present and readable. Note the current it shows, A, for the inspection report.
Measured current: 85 A
